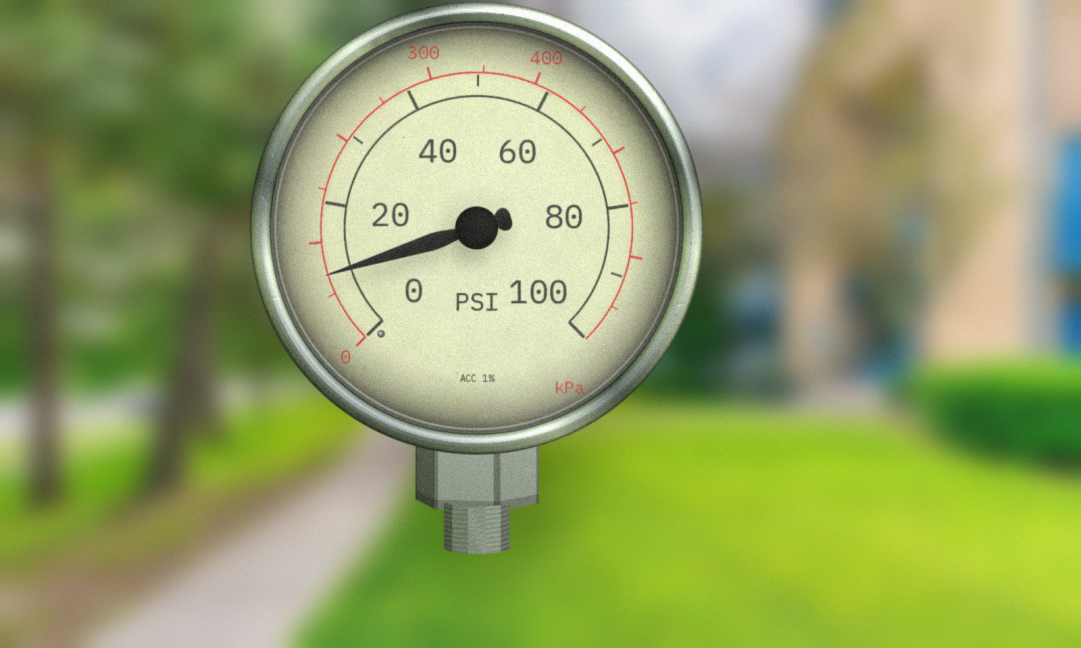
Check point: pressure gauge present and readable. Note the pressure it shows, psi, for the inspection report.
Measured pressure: 10 psi
